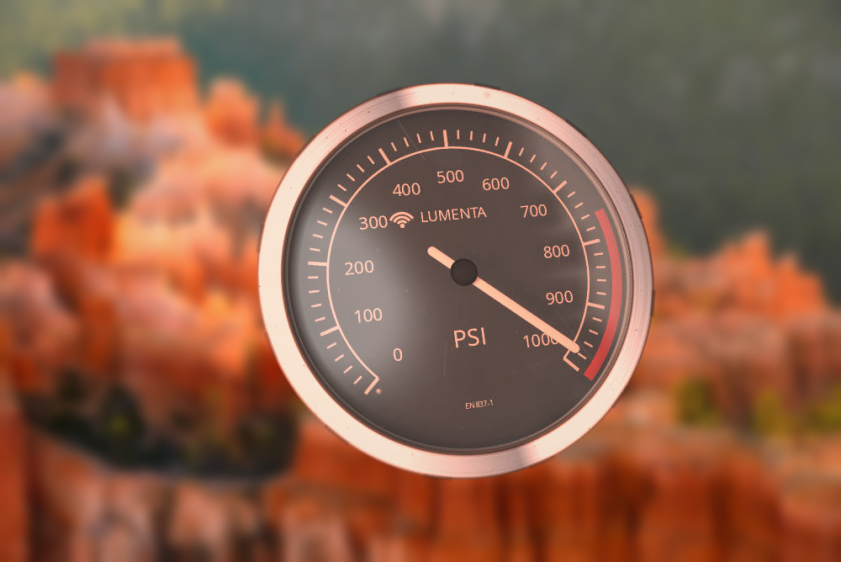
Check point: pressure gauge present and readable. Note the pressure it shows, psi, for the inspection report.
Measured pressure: 980 psi
